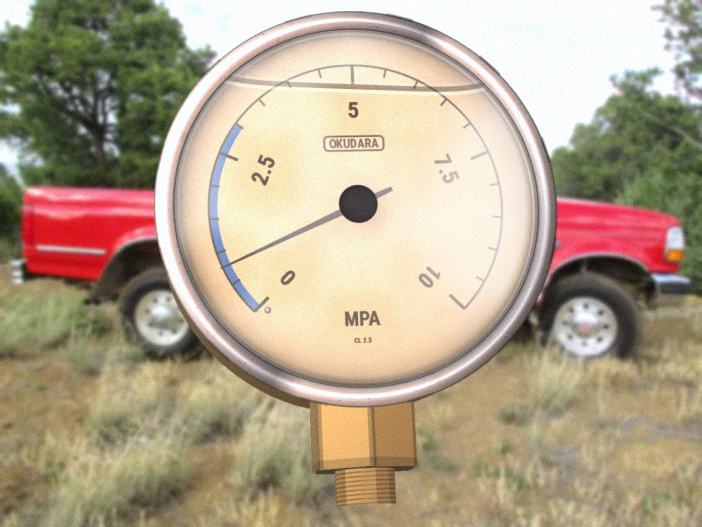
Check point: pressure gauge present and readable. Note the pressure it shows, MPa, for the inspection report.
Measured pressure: 0.75 MPa
